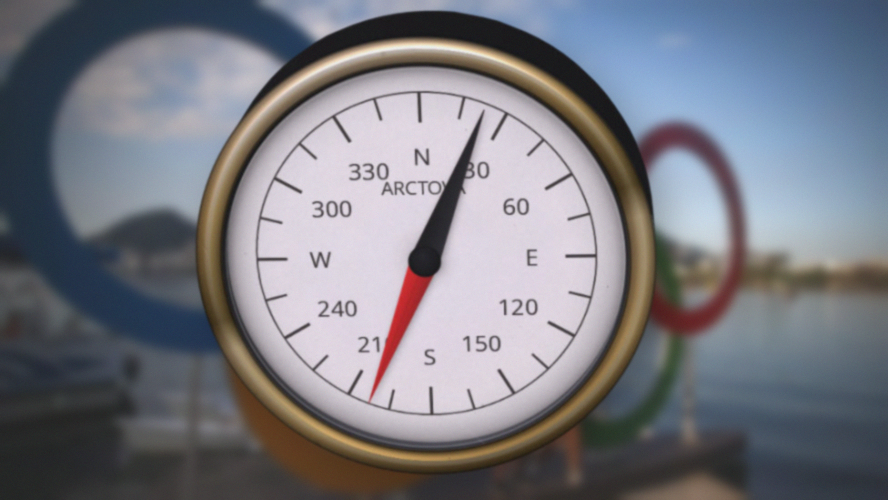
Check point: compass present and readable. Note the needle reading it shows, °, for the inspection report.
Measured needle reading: 202.5 °
